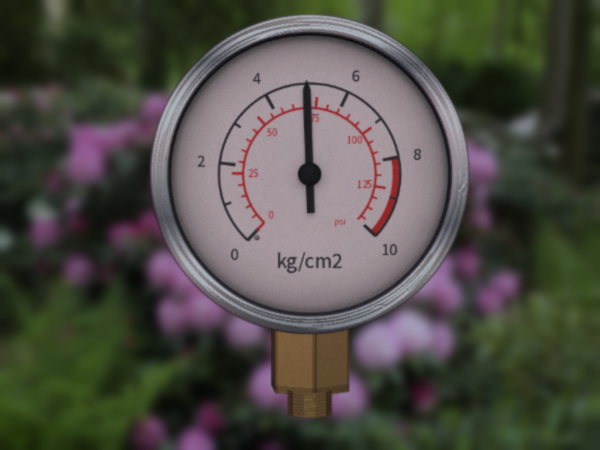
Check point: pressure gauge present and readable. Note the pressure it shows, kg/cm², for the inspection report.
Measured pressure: 5 kg/cm²
